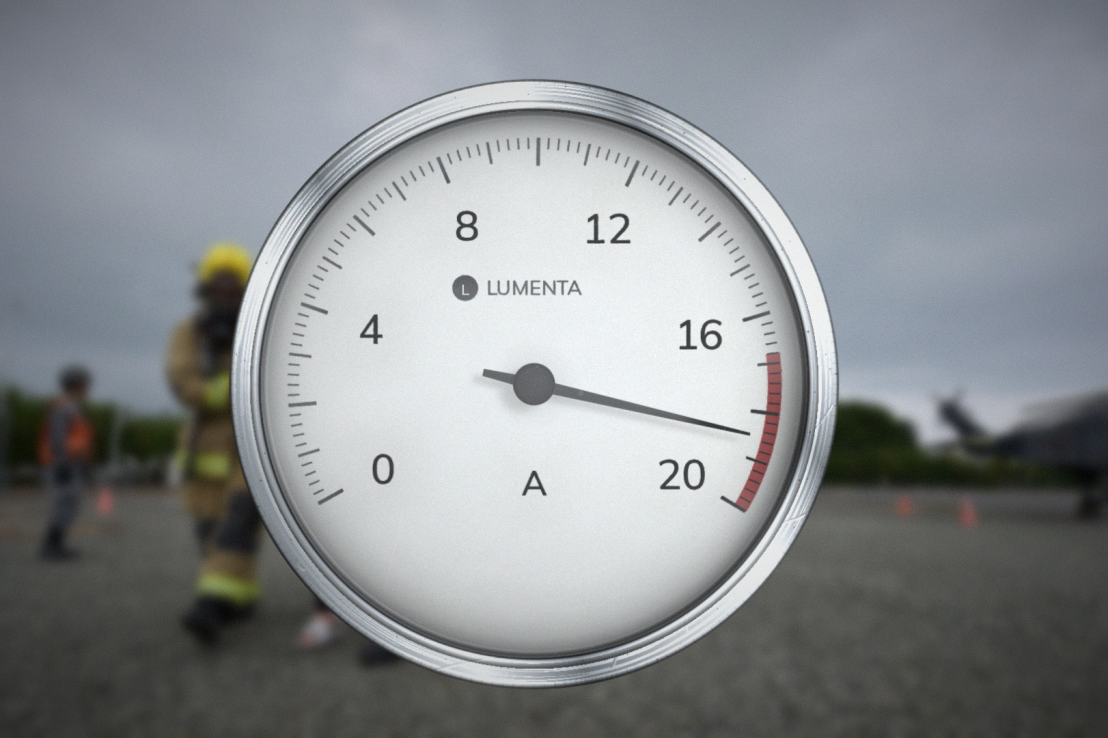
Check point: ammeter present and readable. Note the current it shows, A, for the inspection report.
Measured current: 18.5 A
